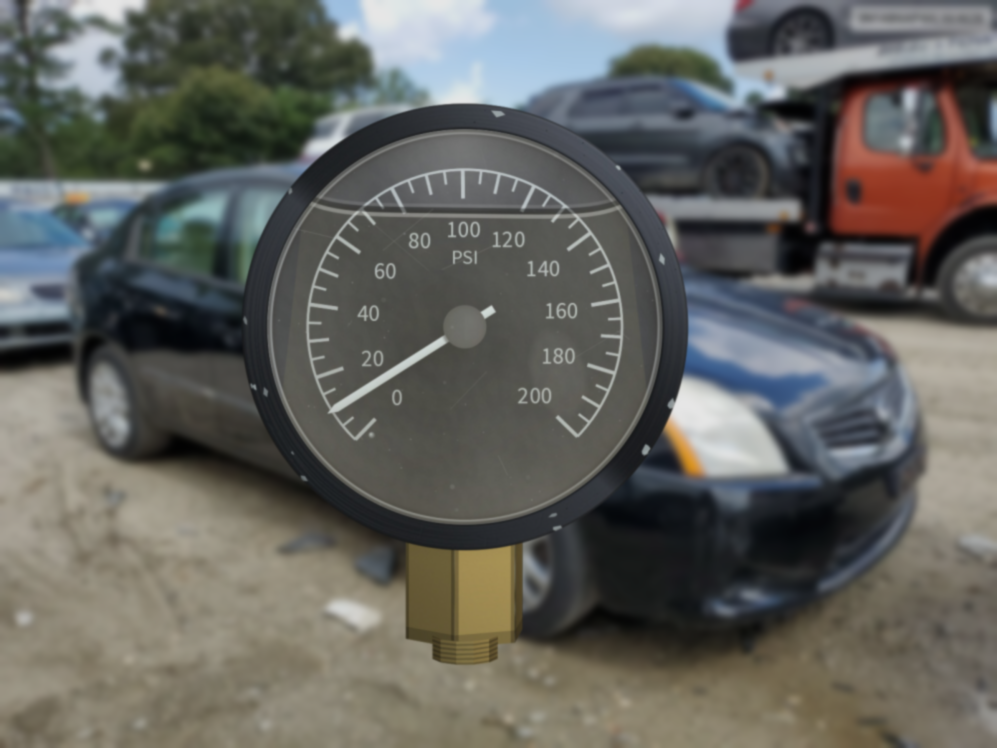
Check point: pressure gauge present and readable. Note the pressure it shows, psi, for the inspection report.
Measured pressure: 10 psi
